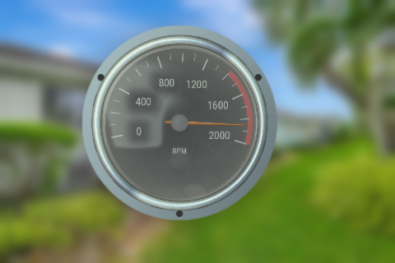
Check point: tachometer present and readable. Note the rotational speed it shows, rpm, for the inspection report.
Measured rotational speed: 1850 rpm
